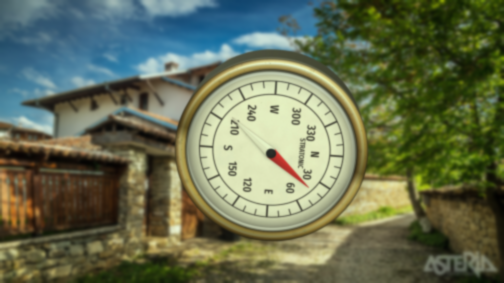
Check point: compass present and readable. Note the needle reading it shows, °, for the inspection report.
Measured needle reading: 40 °
